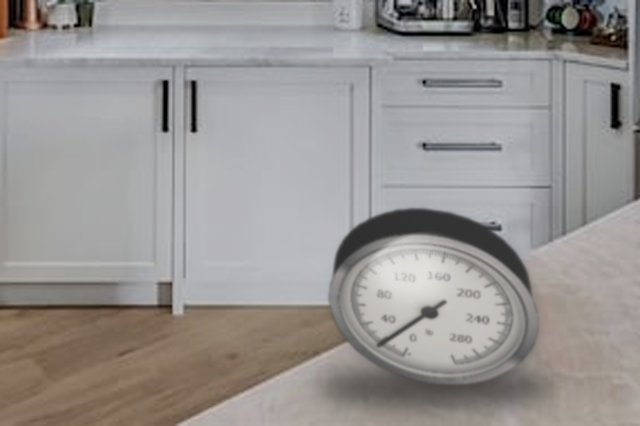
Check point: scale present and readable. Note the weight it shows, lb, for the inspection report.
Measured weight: 20 lb
